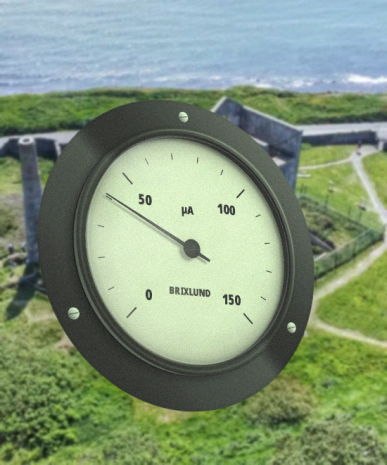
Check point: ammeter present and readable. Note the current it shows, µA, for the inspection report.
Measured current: 40 µA
